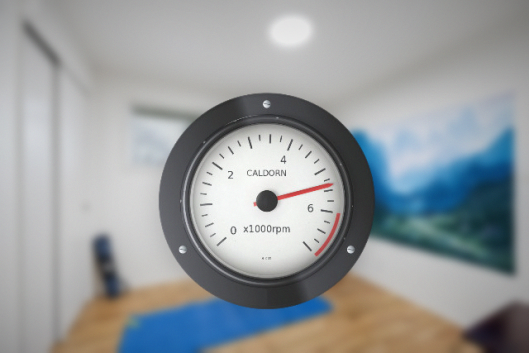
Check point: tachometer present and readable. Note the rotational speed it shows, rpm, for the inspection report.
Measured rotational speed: 5375 rpm
